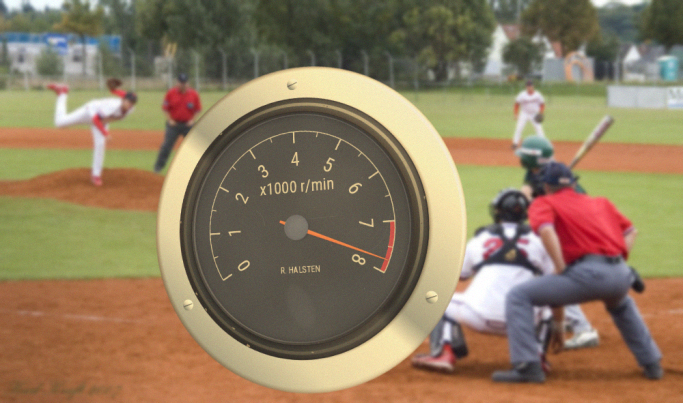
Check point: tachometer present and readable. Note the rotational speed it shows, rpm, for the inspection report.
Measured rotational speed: 7750 rpm
